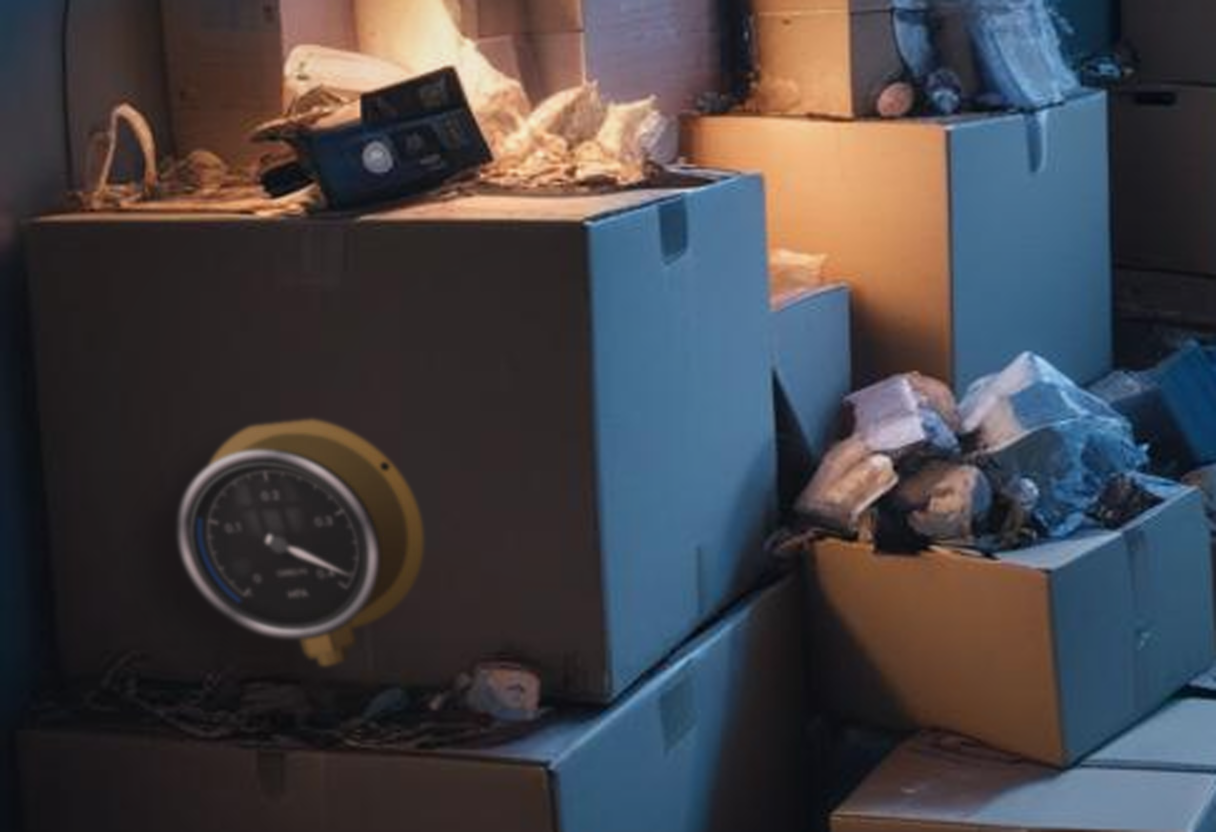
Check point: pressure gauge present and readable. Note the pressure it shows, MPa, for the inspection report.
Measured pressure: 0.38 MPa
